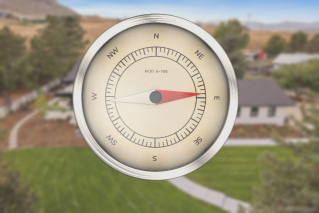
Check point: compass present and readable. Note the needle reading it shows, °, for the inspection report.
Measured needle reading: 85 °
